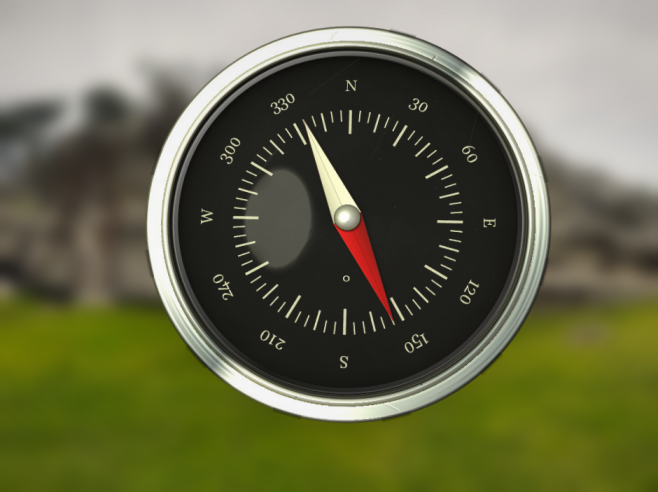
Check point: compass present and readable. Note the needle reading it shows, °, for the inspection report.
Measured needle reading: 155 °
